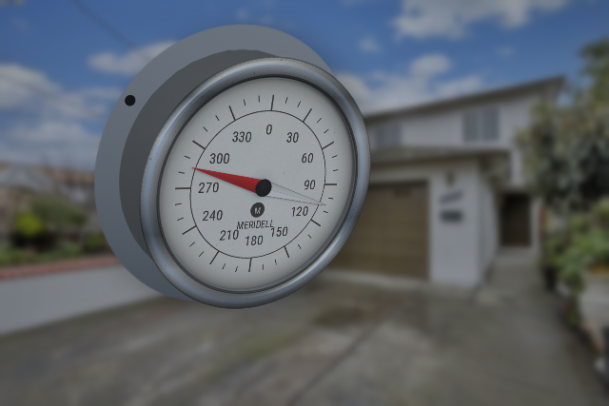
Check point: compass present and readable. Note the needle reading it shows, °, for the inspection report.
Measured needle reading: 285 °
